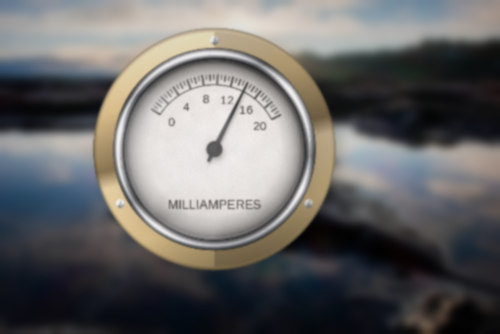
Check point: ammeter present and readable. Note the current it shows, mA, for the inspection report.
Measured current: 14 mA
